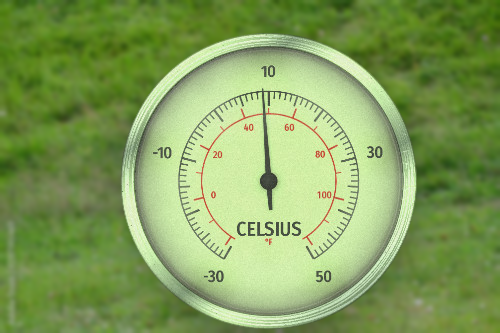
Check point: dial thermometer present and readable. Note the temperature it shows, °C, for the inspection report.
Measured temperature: 9 °C
